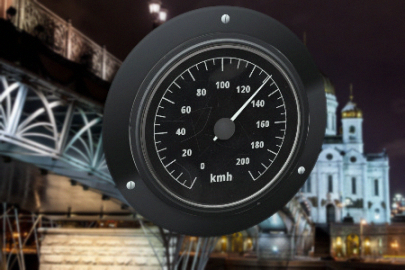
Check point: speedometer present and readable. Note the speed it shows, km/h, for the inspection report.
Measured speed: 130 km/h
